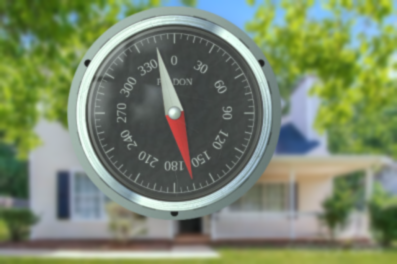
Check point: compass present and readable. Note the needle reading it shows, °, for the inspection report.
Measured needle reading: 165 °
